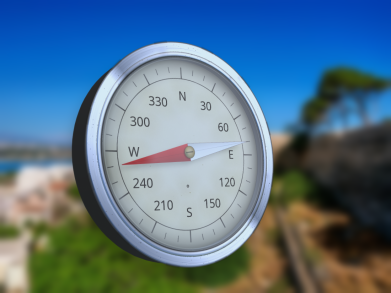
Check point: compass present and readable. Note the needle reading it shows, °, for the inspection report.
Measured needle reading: 260 °
